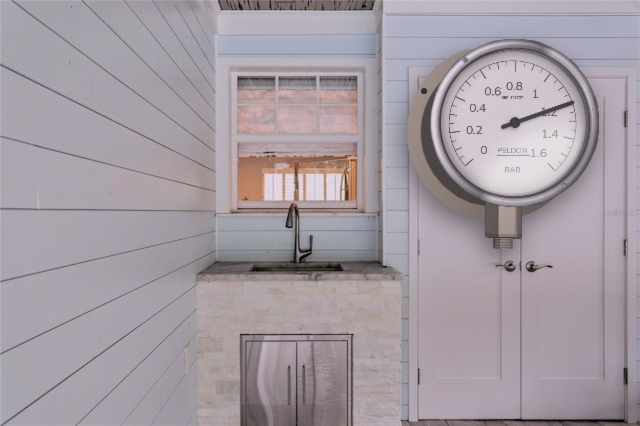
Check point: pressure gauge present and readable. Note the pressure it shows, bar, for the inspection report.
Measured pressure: 1.2 bar
